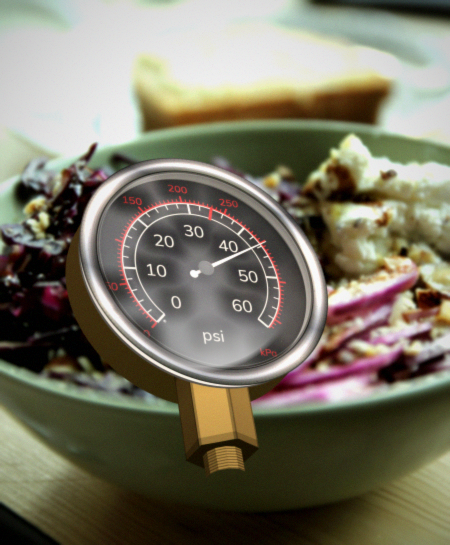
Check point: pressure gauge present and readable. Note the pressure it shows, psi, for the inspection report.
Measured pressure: 44 psi
